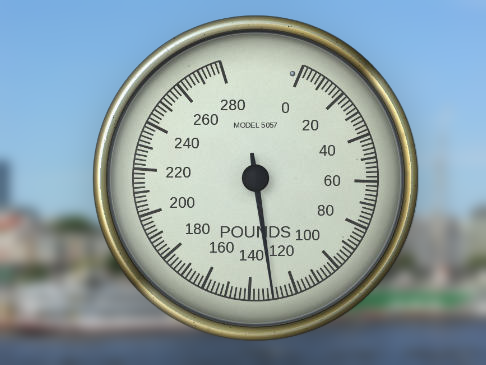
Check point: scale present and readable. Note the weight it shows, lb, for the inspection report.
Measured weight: 130 lb
